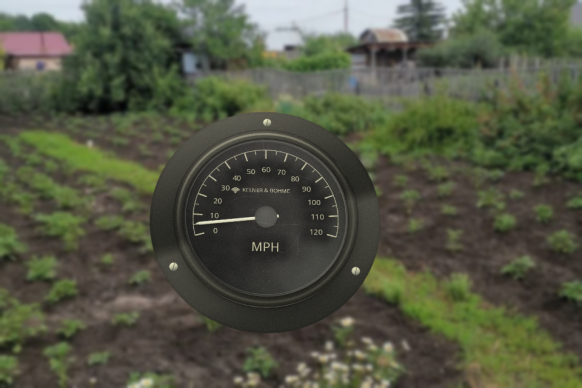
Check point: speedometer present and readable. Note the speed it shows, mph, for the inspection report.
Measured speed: 5 mph
